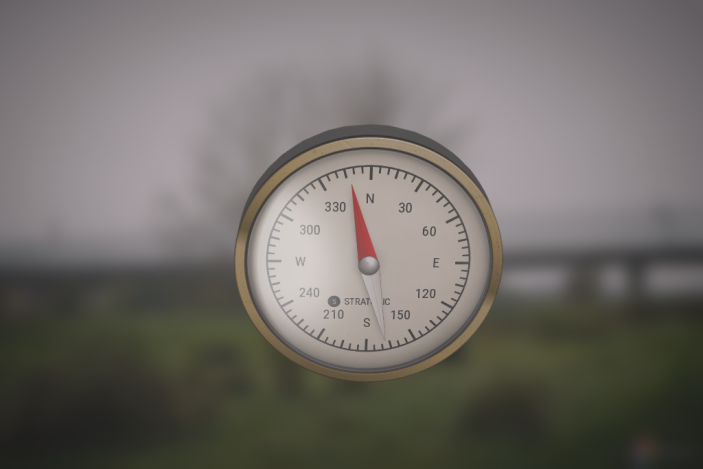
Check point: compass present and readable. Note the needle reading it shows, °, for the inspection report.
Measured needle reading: 347.5 °
